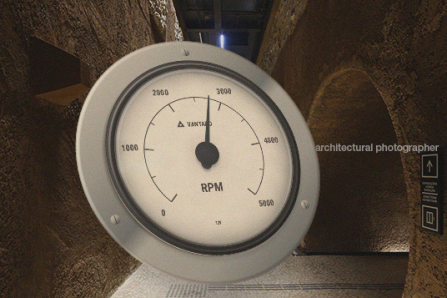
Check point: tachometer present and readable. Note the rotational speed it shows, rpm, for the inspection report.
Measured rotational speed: 2750 rpm
